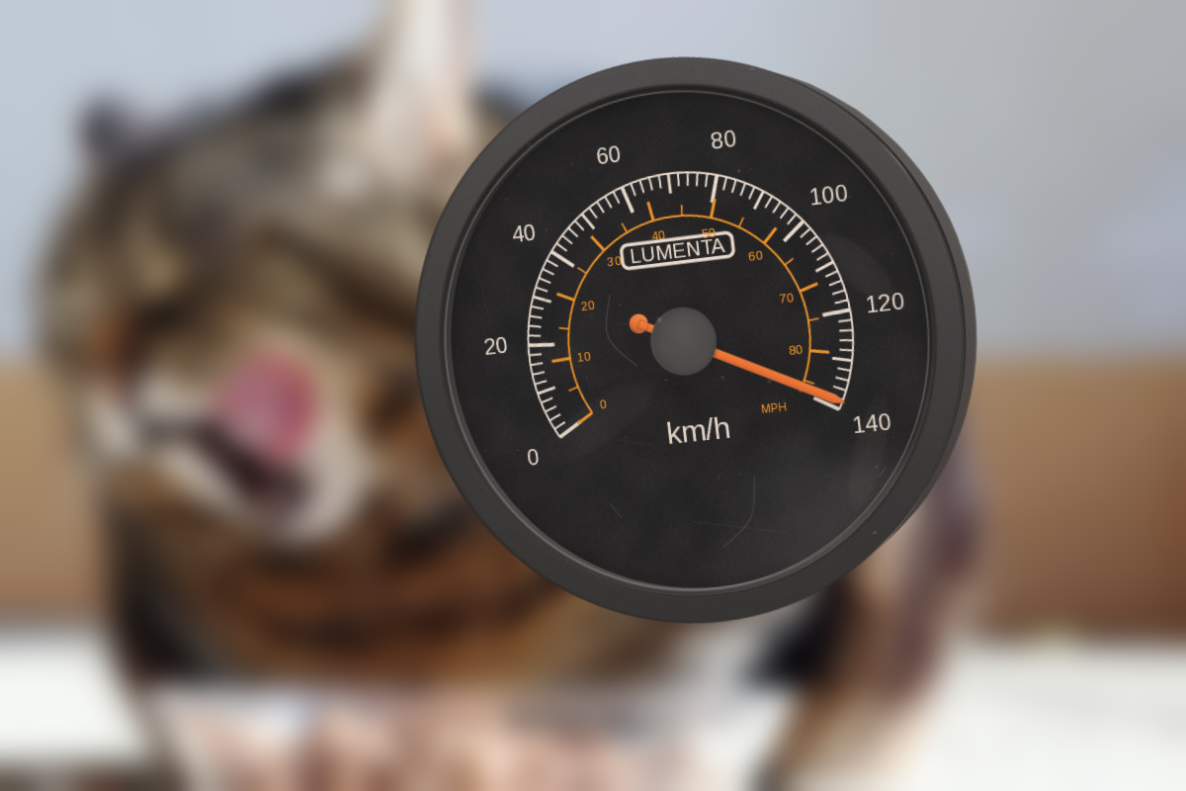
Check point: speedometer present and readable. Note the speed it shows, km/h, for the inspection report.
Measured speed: 138 km/h
